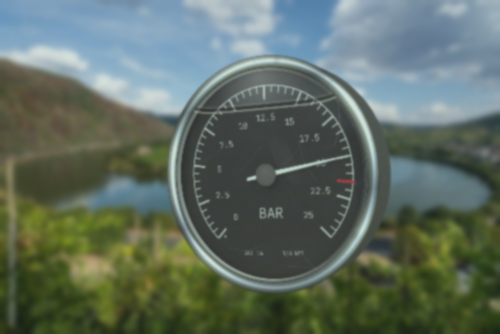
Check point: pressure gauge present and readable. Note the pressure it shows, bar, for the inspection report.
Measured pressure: 20 bar
